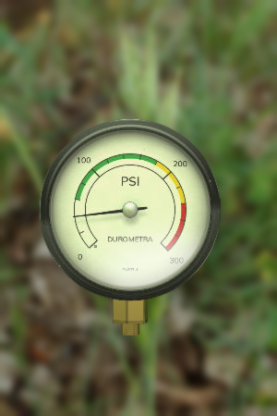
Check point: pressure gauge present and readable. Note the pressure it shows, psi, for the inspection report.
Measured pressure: 40 psi
